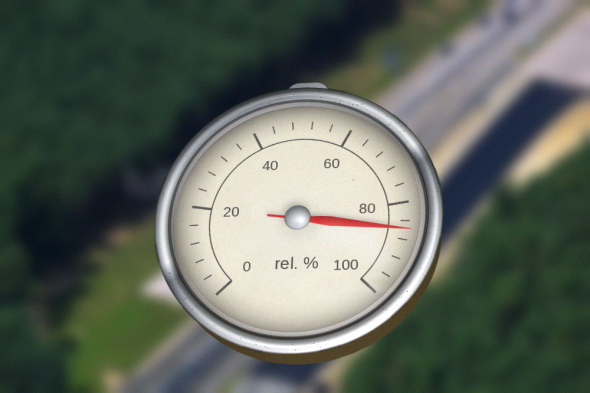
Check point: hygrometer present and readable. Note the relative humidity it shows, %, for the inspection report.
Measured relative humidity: 86 %
